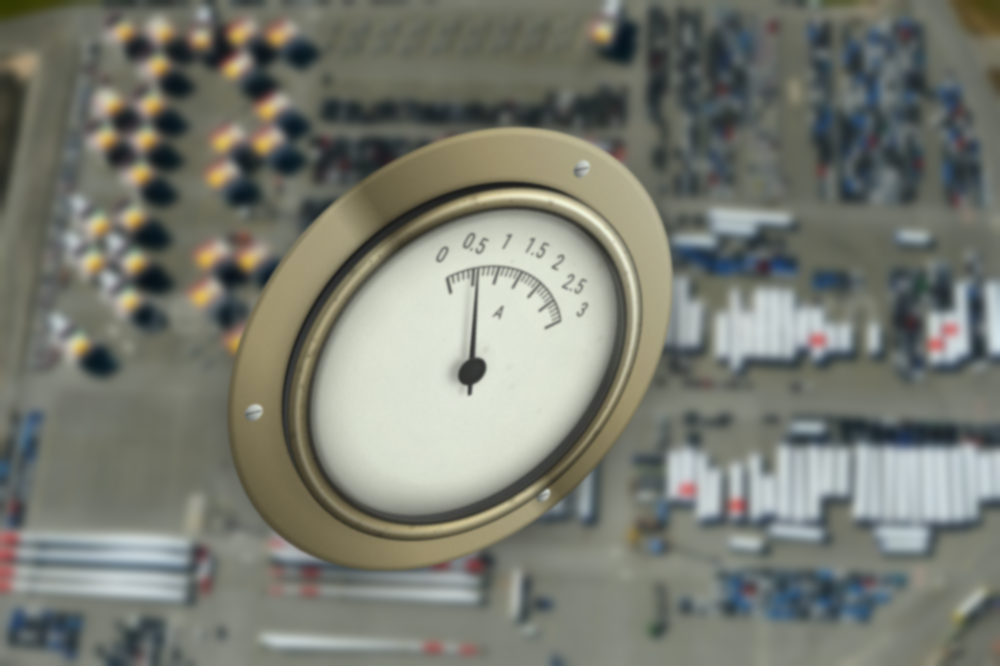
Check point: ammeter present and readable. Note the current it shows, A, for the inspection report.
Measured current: 0.5 A
